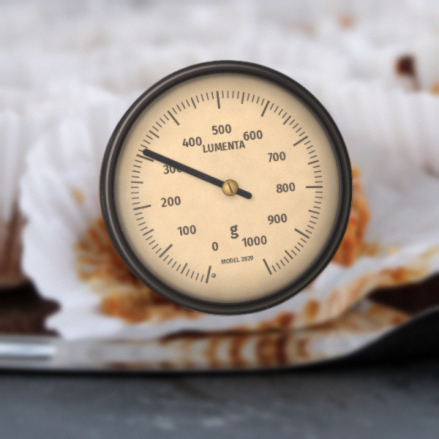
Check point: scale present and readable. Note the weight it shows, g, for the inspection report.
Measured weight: 310 g
